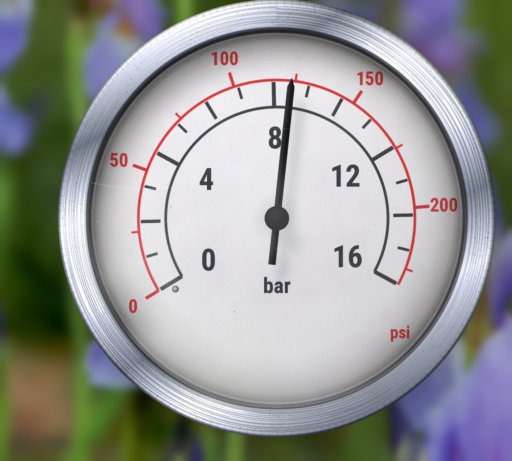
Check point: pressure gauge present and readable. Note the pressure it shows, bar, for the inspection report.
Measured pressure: 8.5 bar
